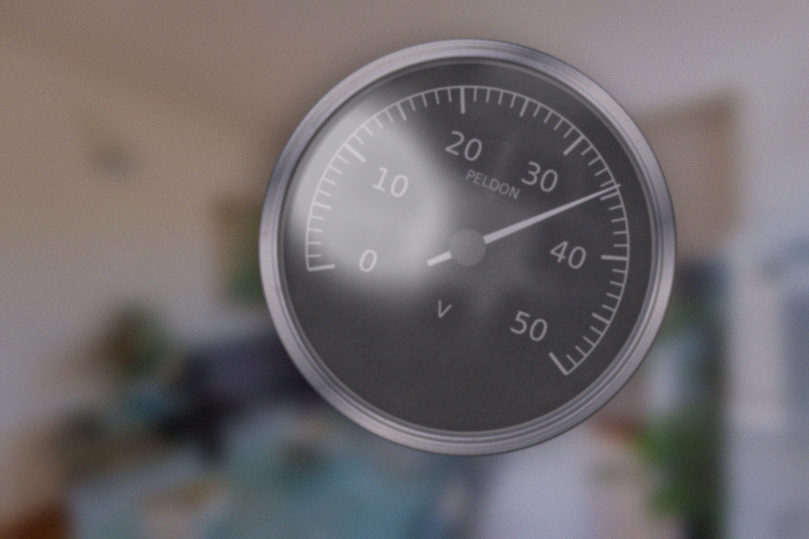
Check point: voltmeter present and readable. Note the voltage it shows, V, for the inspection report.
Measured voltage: 34.5 V
